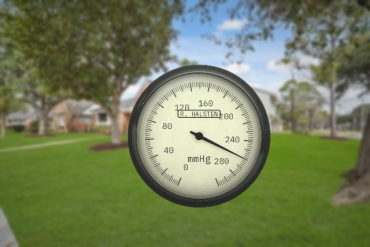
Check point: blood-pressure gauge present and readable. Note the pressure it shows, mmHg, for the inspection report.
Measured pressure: 260 mmHg
